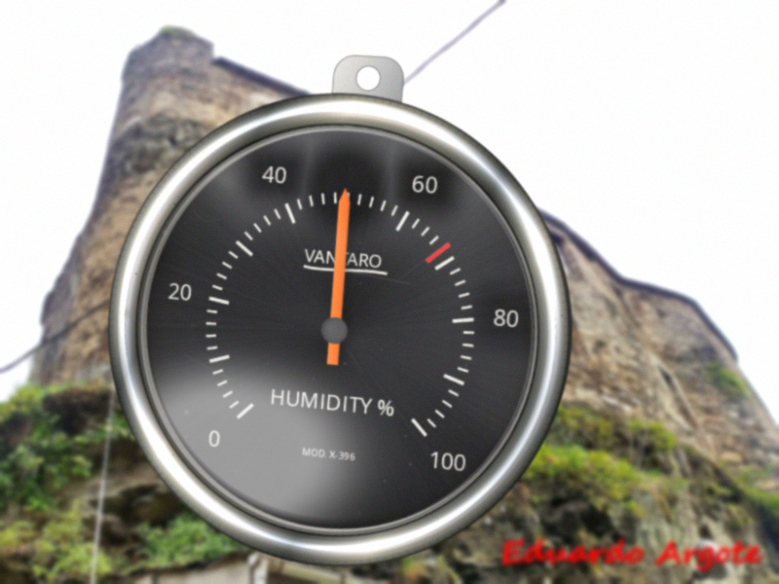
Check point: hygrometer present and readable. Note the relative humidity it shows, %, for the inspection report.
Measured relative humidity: 50 %
